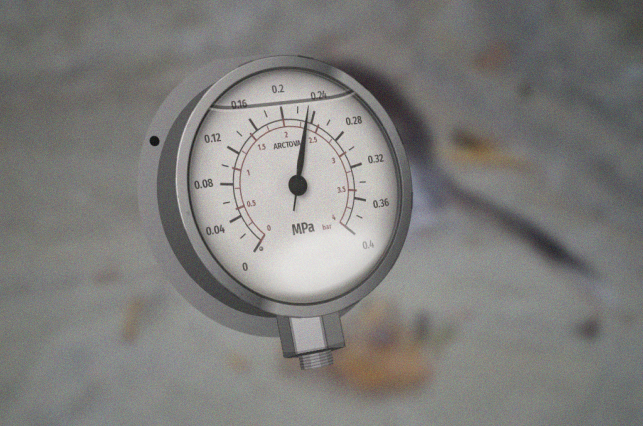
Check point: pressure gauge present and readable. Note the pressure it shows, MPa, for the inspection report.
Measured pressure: 0.23 MPa
